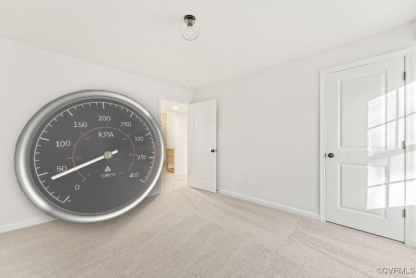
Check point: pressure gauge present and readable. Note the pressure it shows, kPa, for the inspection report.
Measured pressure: 40 kPa
